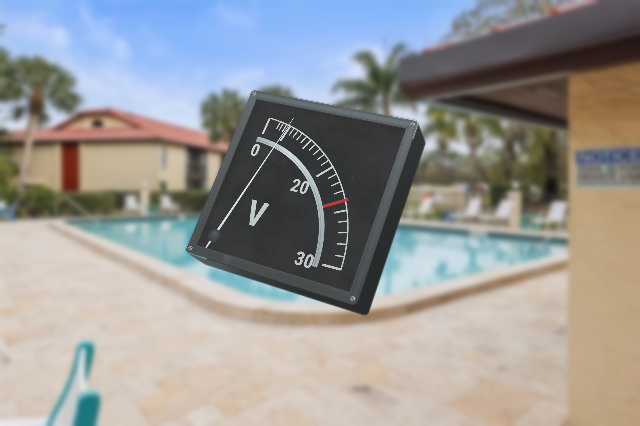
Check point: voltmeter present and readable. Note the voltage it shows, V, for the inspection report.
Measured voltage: 10 V
